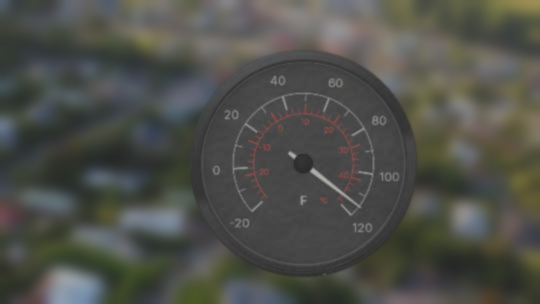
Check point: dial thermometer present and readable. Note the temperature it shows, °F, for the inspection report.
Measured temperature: 115 °F
